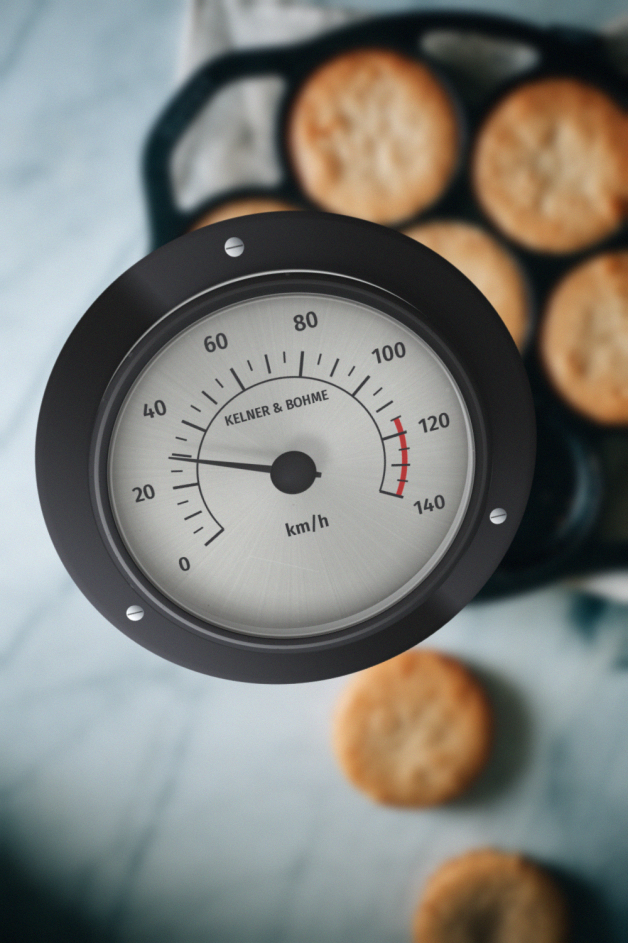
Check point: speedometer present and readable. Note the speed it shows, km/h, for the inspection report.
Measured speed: 30 km/h
